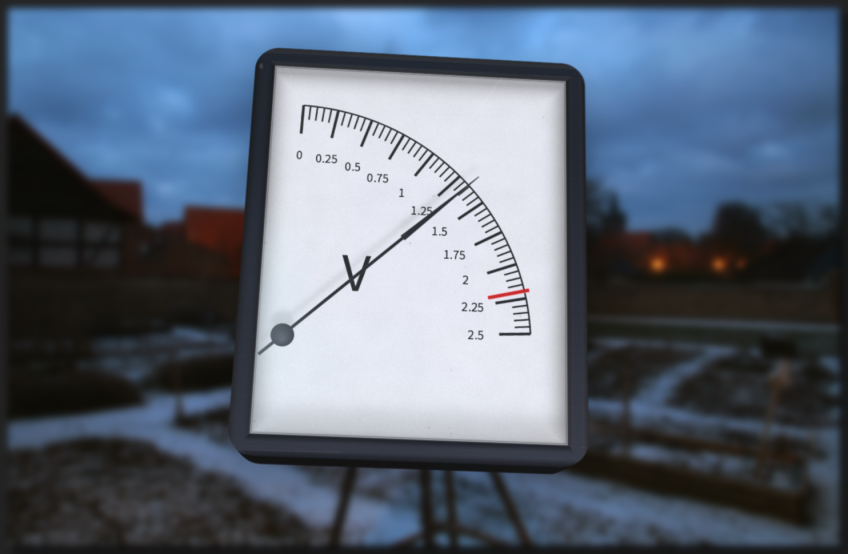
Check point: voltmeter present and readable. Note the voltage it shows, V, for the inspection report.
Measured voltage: 1.35 V
